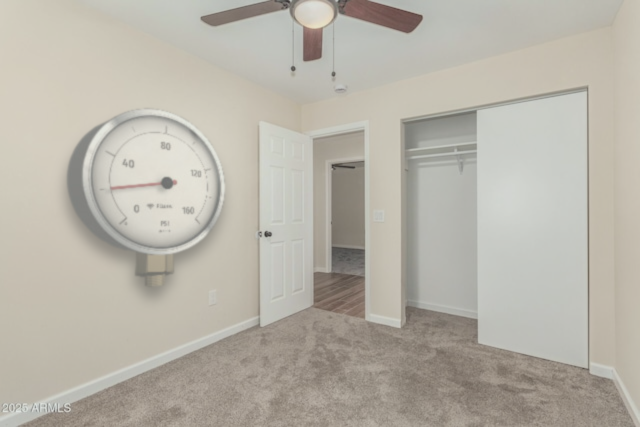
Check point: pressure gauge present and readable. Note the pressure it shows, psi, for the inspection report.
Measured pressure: 20 psi
